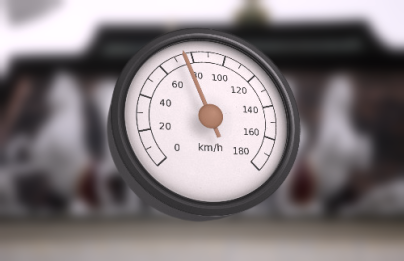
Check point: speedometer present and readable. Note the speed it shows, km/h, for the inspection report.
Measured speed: 75 km/h
